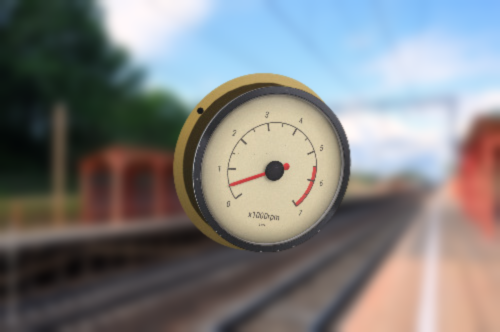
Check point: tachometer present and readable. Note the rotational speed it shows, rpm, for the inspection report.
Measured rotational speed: 500 rpm
